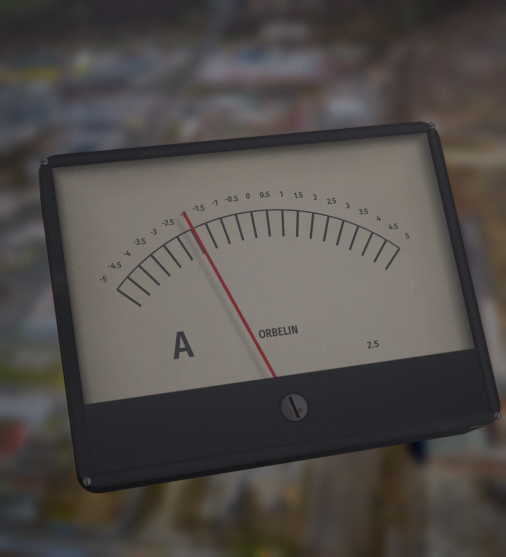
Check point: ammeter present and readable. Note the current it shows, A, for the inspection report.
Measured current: -2 A
